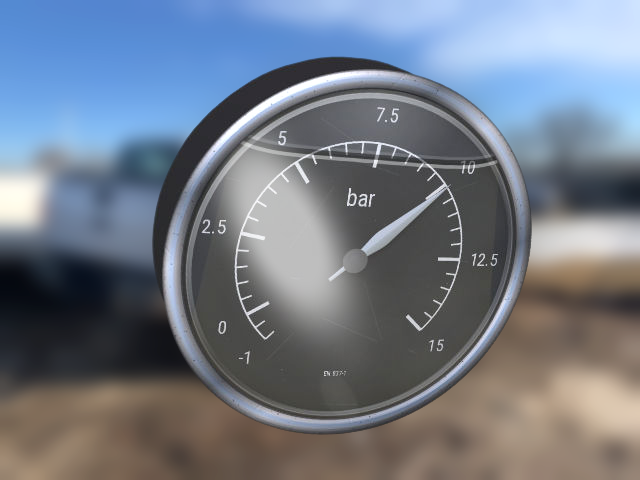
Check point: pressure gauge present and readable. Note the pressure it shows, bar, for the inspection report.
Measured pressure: 10 bar
